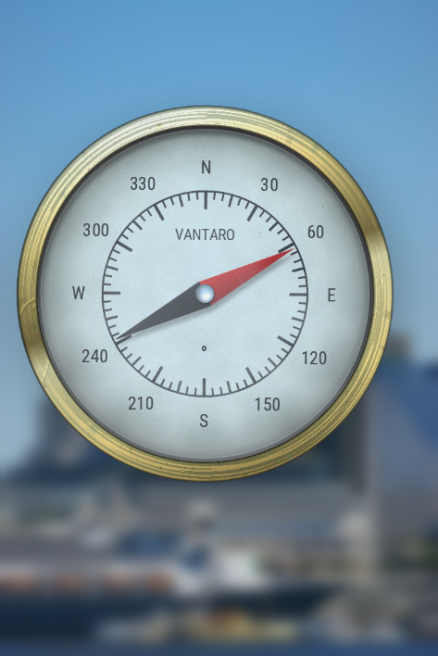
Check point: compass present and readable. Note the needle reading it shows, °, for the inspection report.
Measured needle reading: 62.5 °
